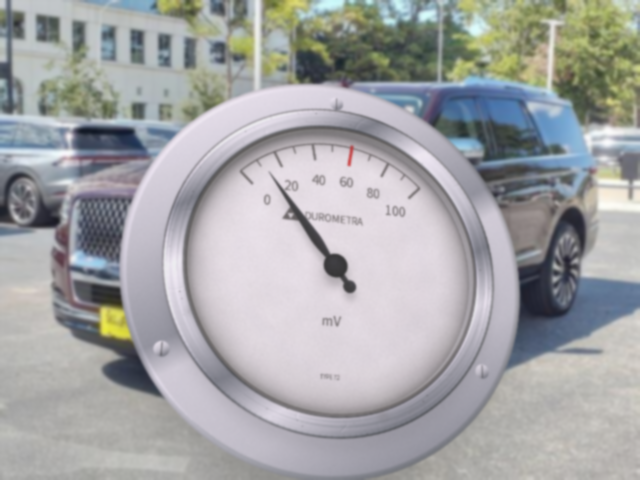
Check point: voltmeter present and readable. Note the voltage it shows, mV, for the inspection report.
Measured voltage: 10 mV
